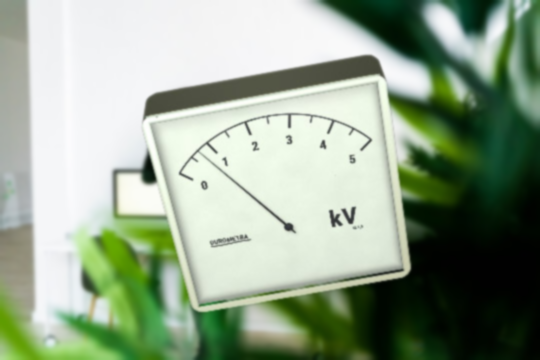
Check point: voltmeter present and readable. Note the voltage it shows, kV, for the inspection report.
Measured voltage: 0.75 kV
